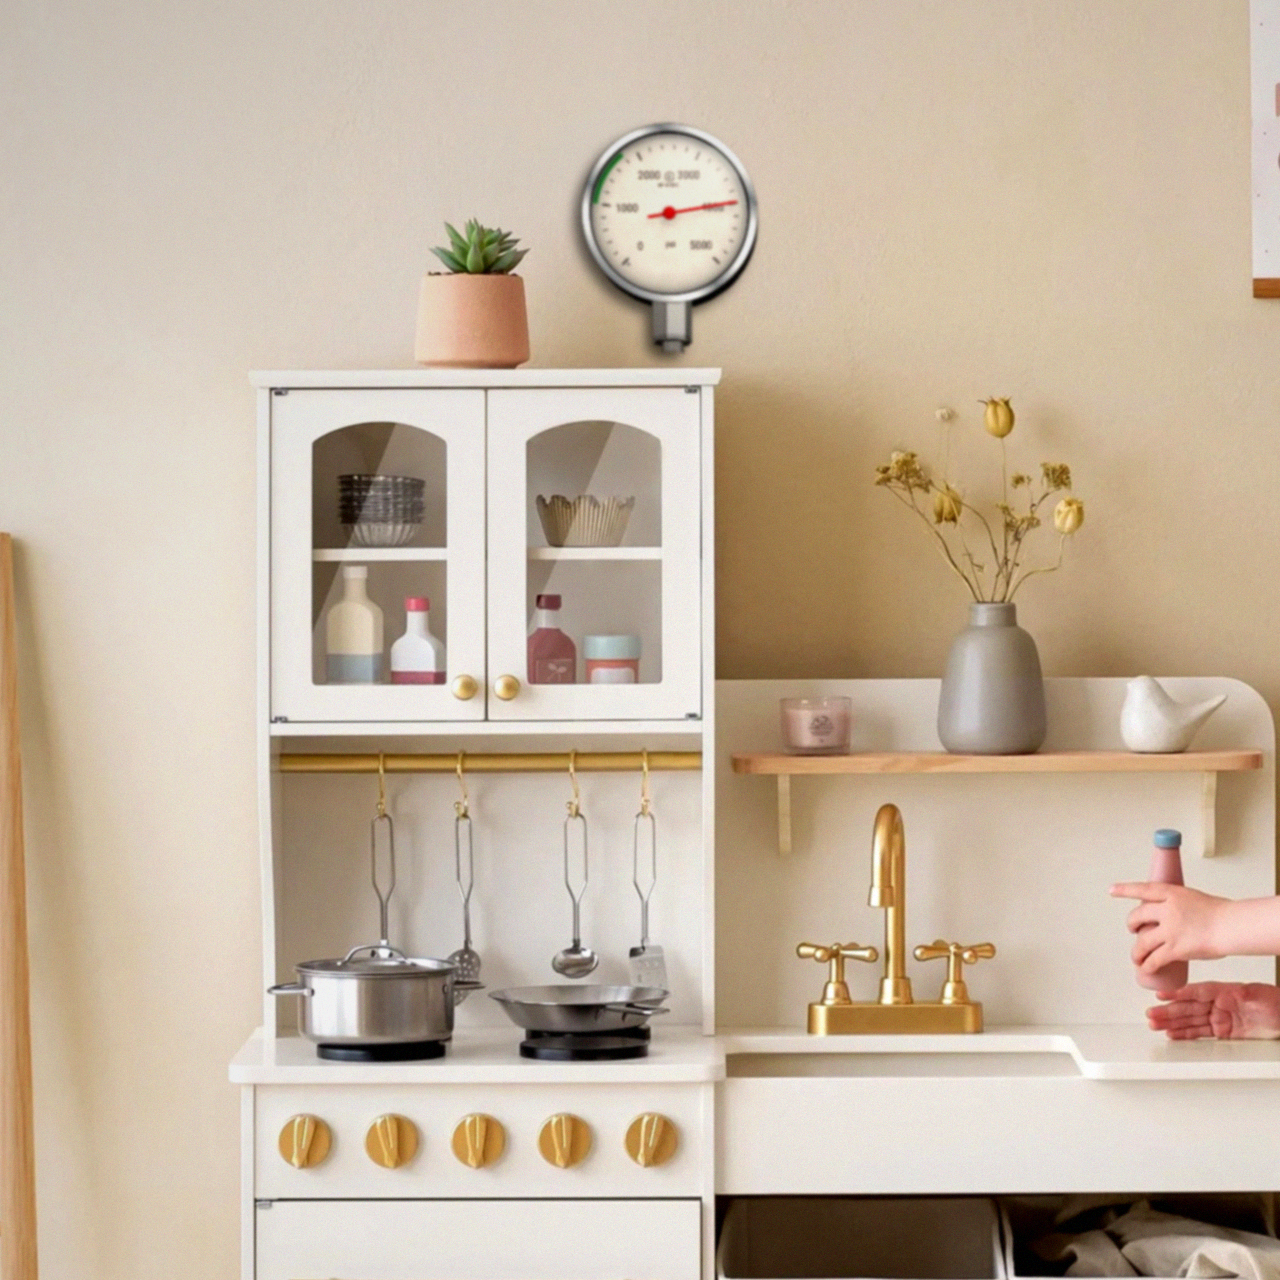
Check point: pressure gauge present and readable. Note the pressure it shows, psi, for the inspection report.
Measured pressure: 4000 psi
